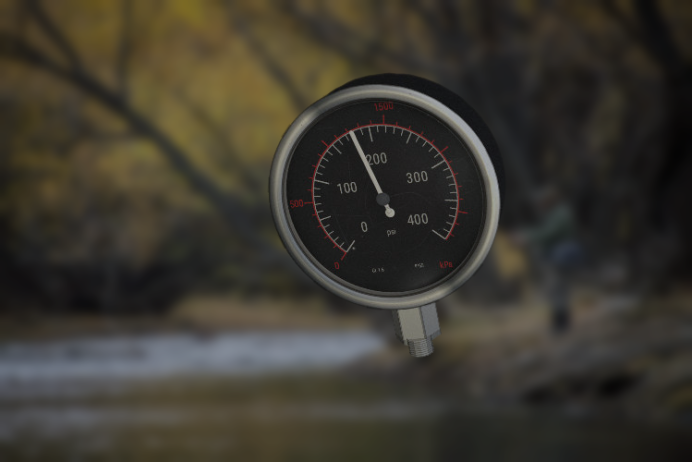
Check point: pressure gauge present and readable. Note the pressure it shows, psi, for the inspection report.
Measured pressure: 180 psi
